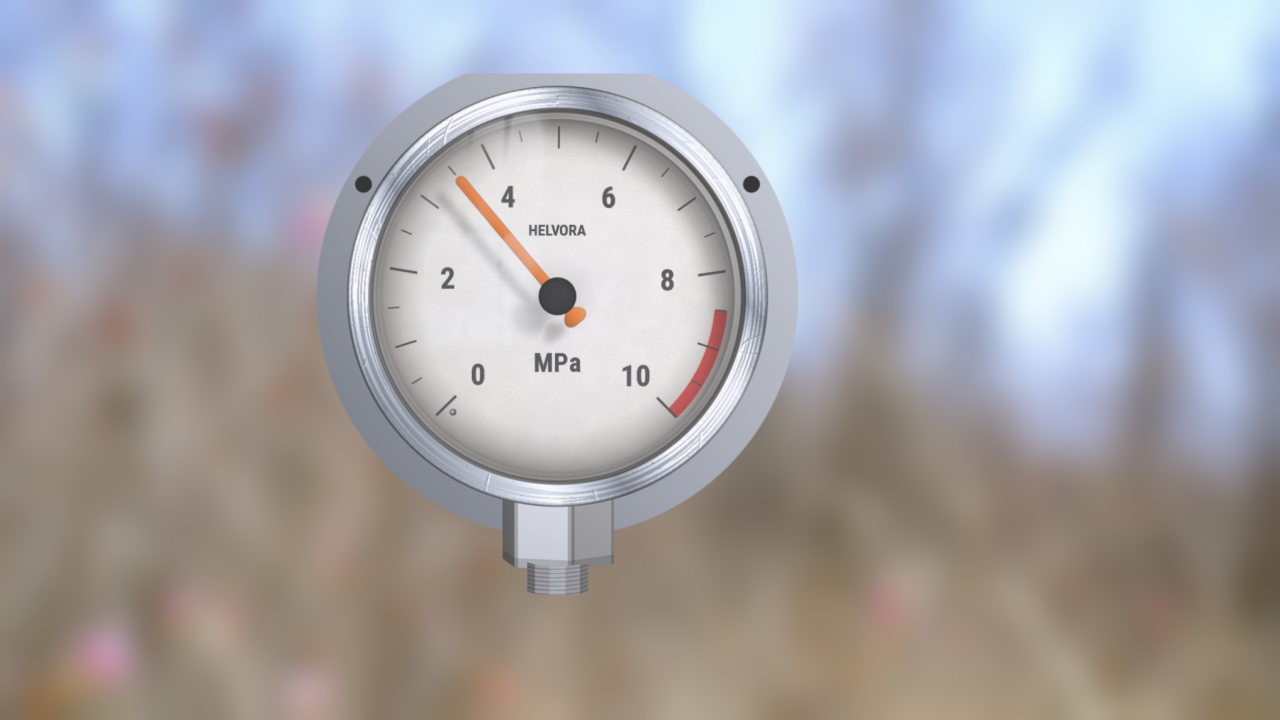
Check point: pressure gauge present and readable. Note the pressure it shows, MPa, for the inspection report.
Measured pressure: 3.5 MPa
